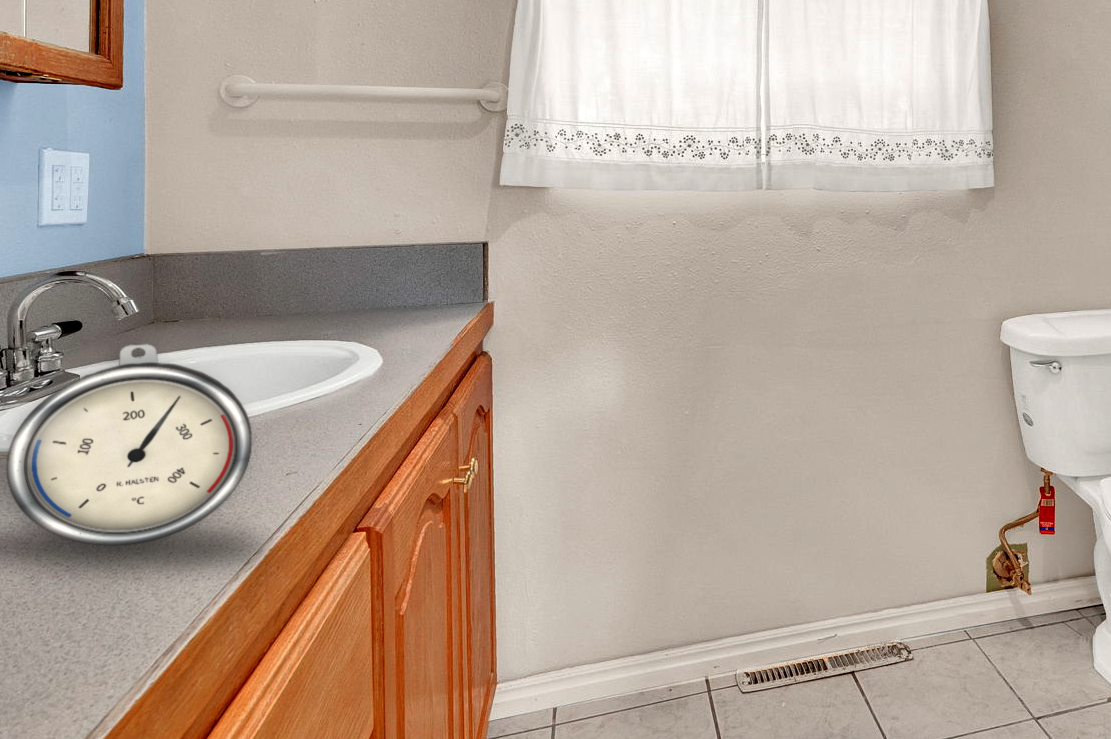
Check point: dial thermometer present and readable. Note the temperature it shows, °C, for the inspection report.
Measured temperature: 250 °C
